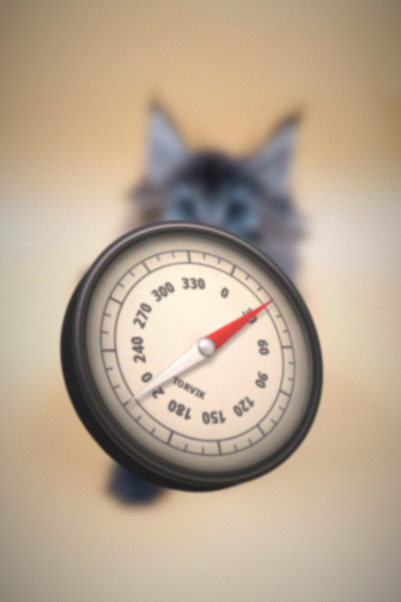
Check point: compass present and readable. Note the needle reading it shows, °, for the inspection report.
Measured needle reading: 30 °
